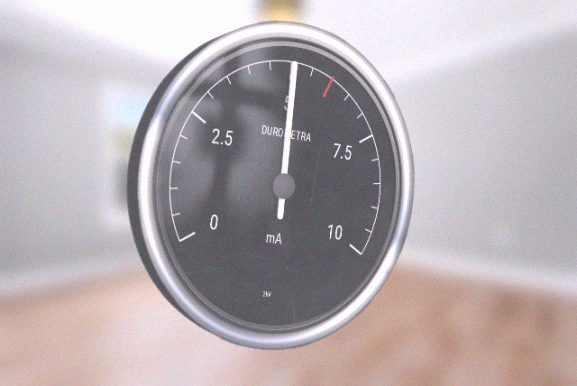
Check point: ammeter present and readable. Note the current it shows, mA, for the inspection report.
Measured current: 5 mA
